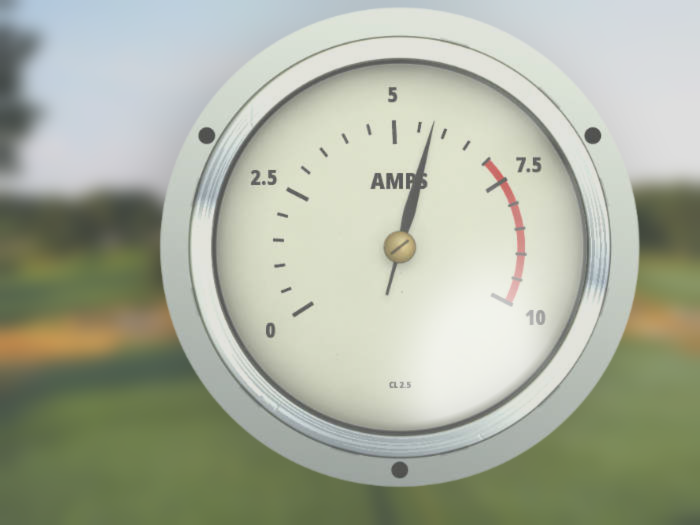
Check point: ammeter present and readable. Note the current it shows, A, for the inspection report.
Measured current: 5.75 A
